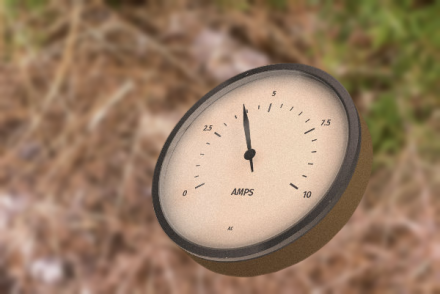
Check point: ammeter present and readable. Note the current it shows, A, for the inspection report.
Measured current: 4 A
